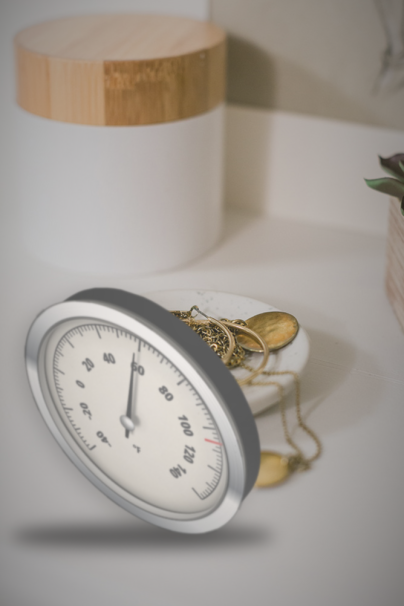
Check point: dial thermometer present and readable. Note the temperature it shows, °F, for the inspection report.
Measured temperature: 60 °F
